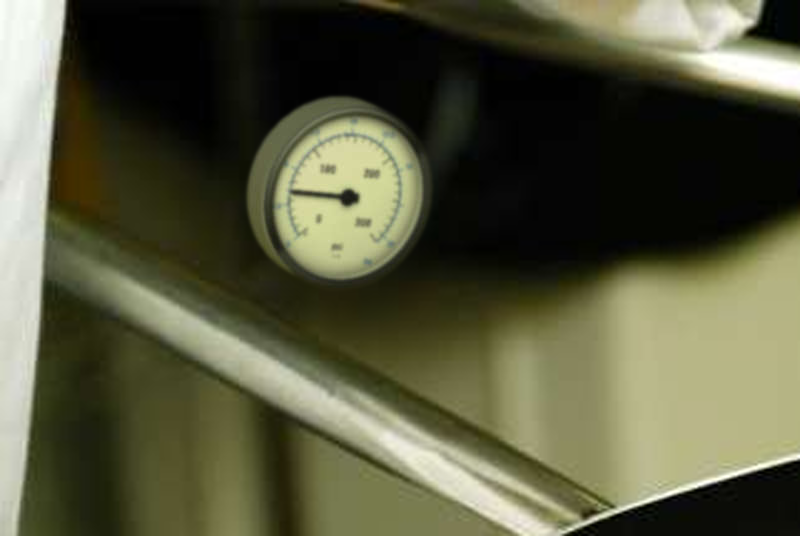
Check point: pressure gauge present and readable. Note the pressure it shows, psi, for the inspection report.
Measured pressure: 50 psi
